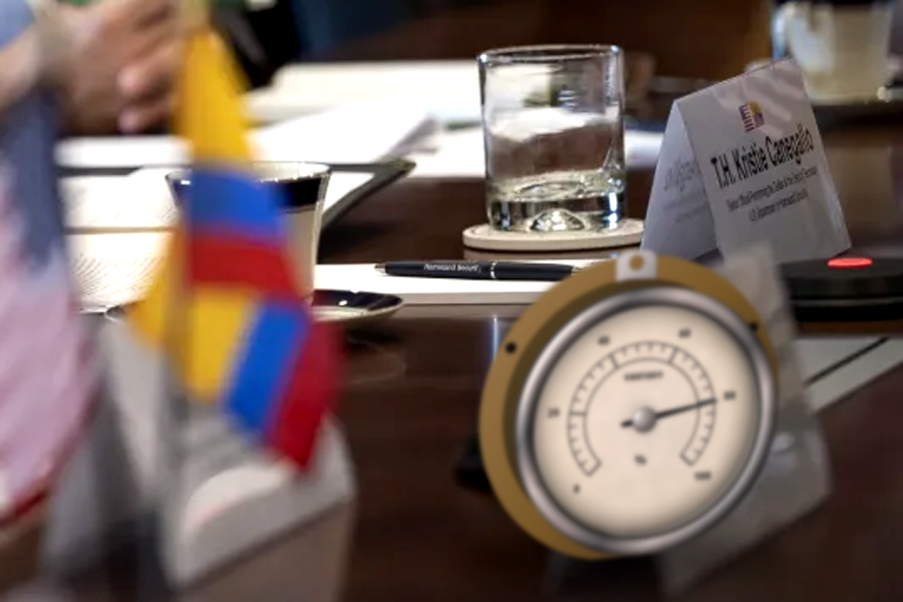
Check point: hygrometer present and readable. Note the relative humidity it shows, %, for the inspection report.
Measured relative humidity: 80 %
